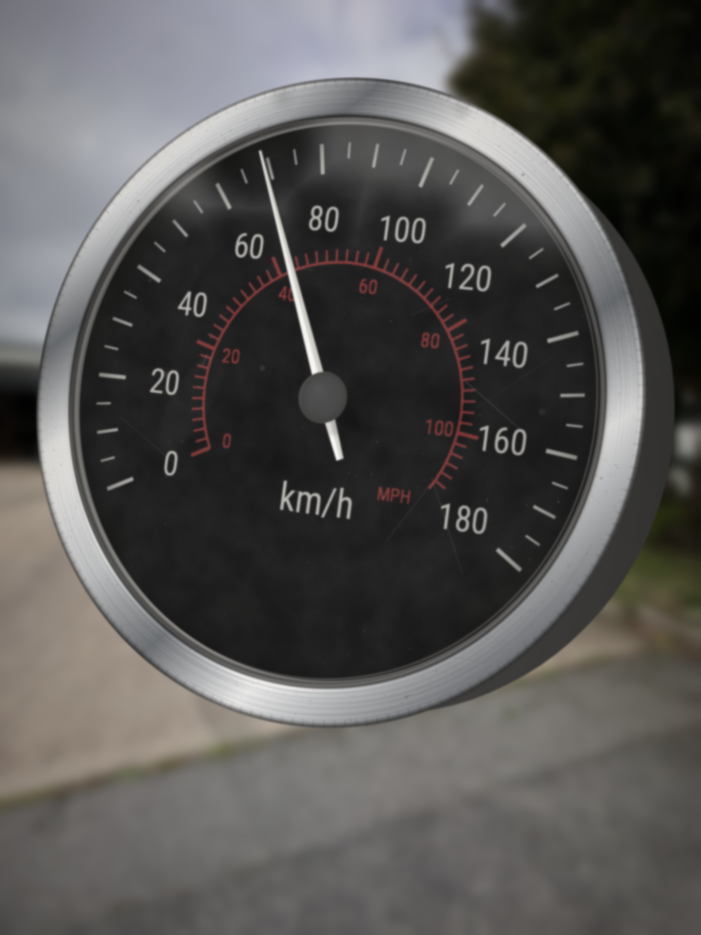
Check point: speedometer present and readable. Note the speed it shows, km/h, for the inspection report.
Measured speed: 70 km/h
